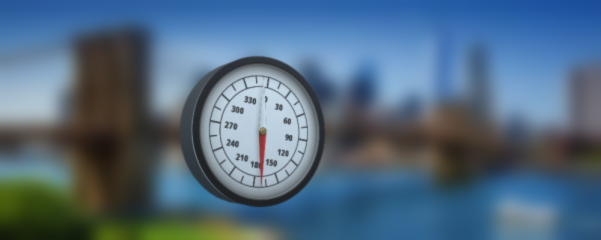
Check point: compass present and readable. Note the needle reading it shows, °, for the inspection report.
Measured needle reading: 172.5 °
